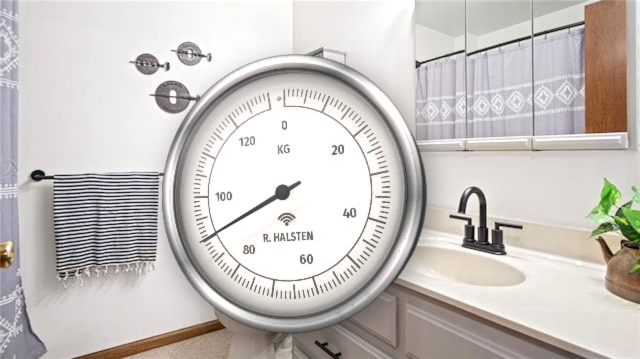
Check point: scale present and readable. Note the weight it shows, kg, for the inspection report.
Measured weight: 90 kg
